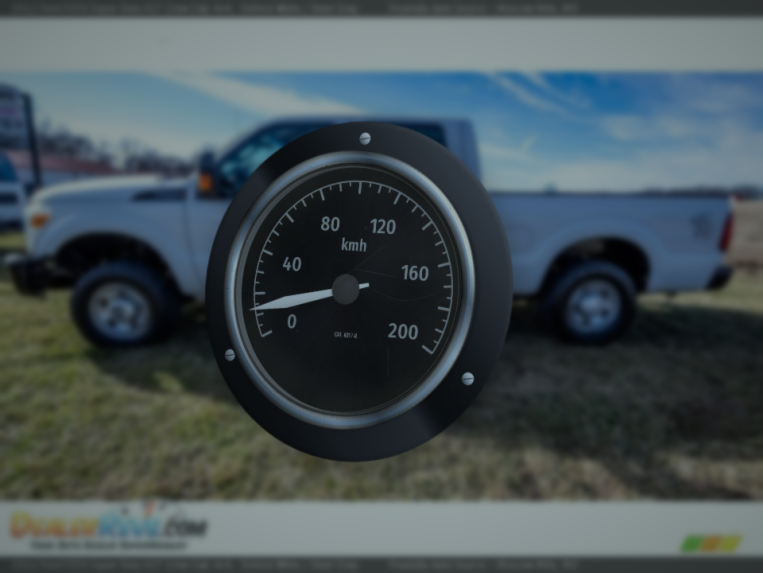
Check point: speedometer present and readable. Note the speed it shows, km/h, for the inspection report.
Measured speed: 12.5 km/h
